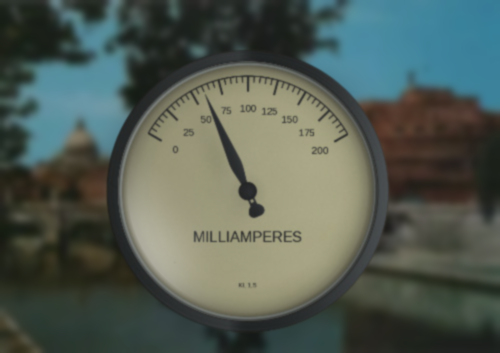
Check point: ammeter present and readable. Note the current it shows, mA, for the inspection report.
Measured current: 60 mA
